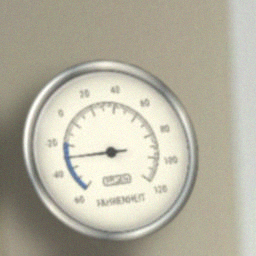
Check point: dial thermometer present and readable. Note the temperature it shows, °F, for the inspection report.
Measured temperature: -30 °F
